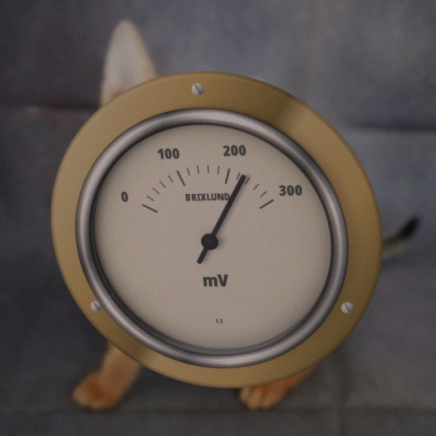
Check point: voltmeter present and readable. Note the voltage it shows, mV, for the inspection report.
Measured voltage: 230 mV
